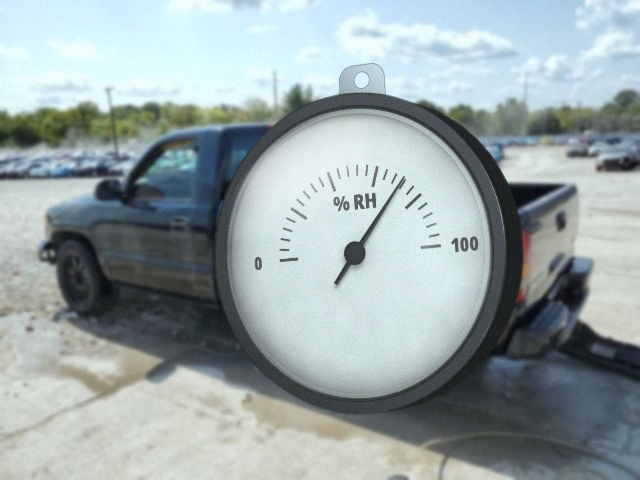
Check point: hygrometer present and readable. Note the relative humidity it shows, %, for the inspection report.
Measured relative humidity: 72 %
